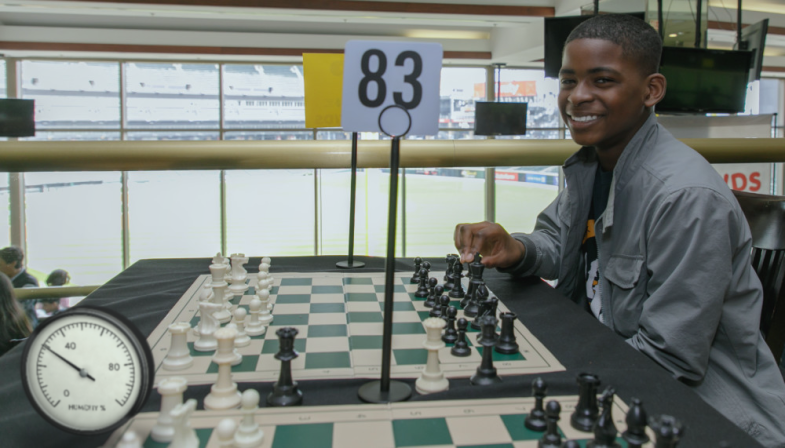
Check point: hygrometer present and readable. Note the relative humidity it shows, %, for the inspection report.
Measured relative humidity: 30 %
